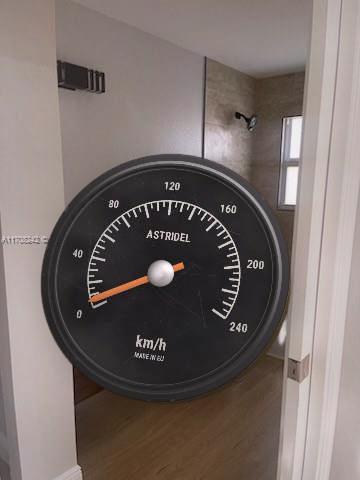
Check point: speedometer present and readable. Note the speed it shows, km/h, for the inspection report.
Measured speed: 5 km/h
